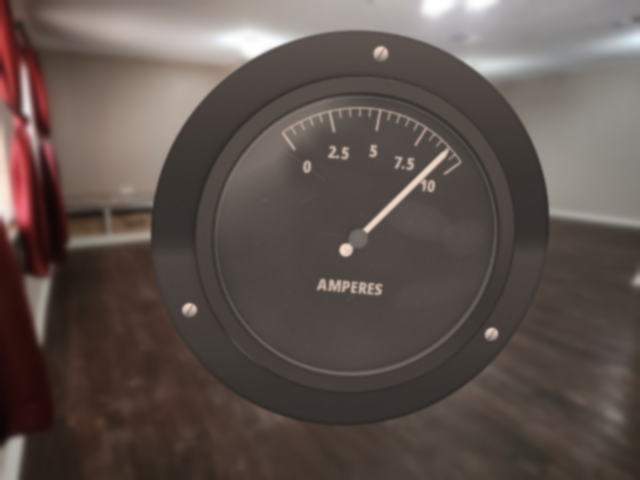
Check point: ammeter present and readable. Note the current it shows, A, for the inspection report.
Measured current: 9 A
